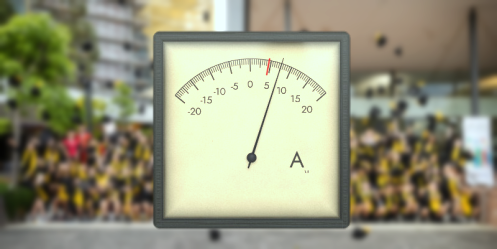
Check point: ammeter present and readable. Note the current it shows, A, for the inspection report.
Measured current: 7.5 A
